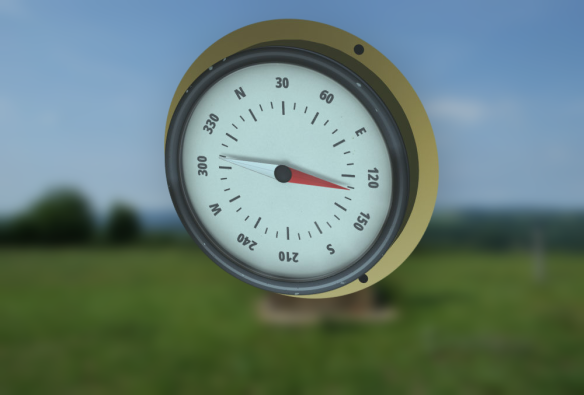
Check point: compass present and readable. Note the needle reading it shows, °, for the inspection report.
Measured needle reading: 130 °
